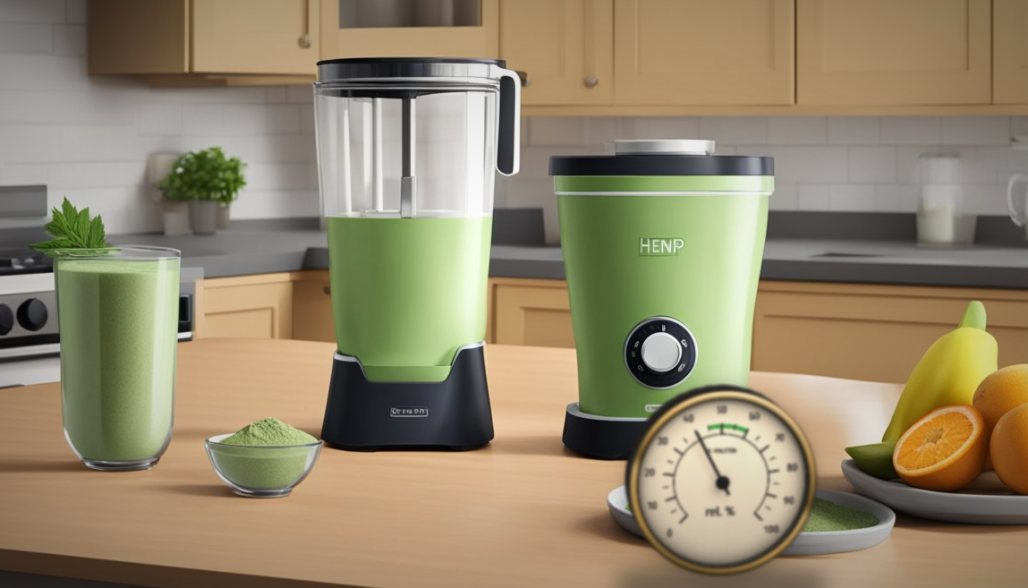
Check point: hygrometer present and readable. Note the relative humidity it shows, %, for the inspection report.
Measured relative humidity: 40 %
